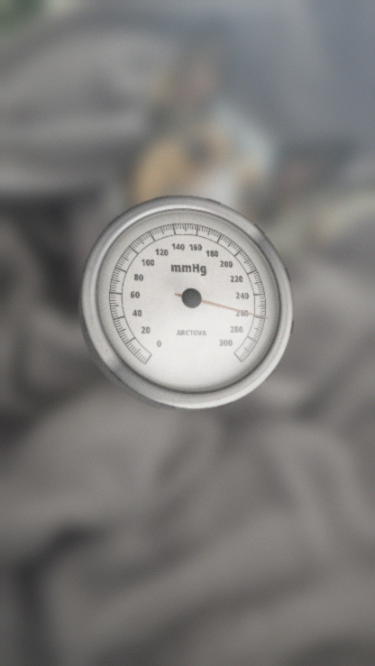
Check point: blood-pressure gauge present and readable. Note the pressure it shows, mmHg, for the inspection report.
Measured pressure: 260 mmHg
